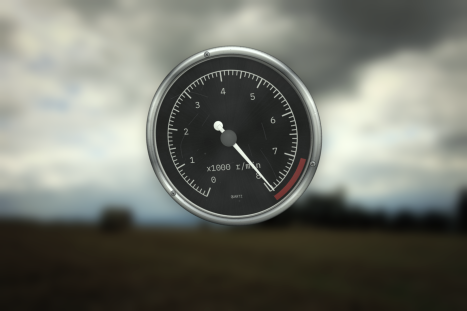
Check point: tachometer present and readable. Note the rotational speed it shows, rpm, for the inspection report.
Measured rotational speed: 7900 rpm
